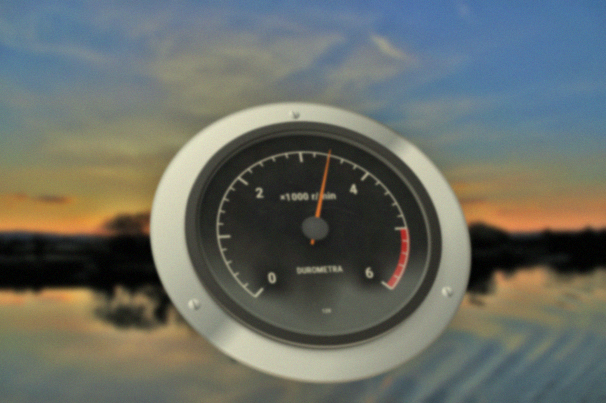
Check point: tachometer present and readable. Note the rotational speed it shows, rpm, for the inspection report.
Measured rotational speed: 3400 rpm
